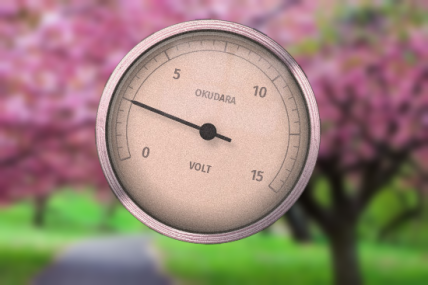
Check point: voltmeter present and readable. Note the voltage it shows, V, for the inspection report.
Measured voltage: 2.5 V
